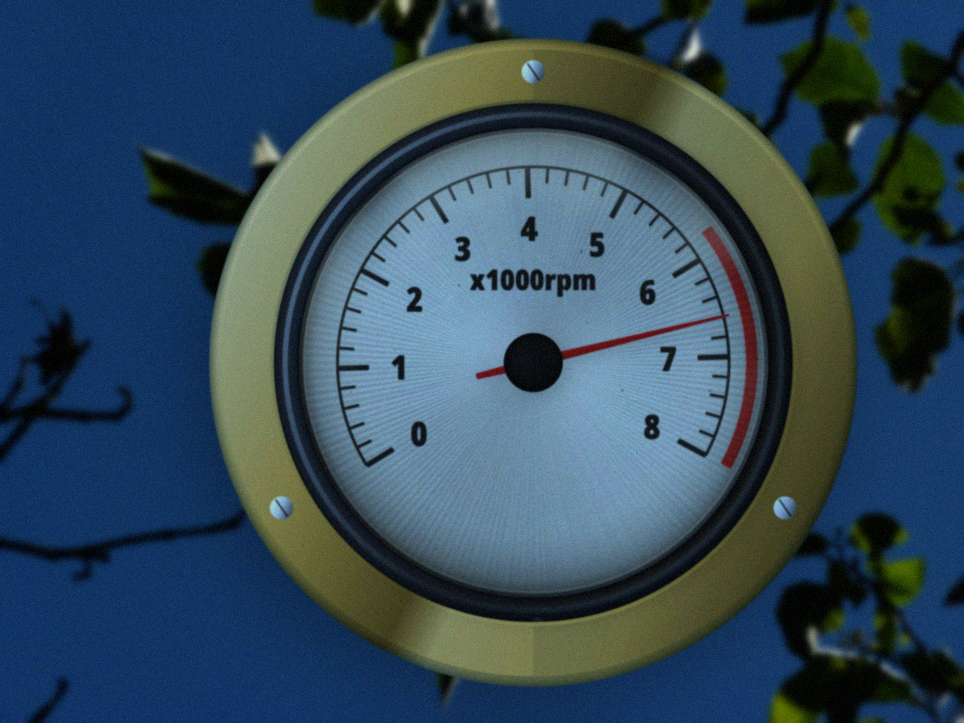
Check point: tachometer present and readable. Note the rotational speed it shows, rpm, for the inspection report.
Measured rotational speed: 6600 rpm
